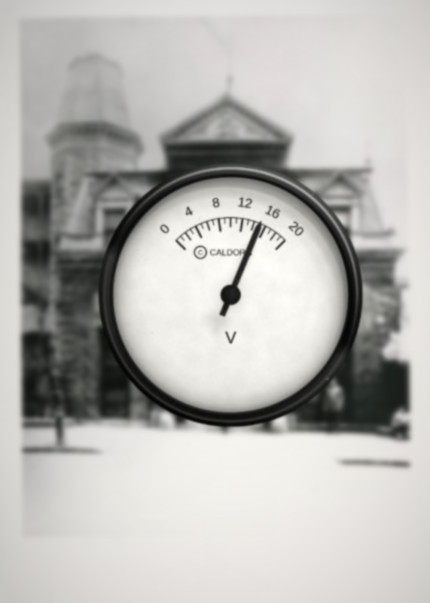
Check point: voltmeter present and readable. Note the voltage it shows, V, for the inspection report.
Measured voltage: 15 V
